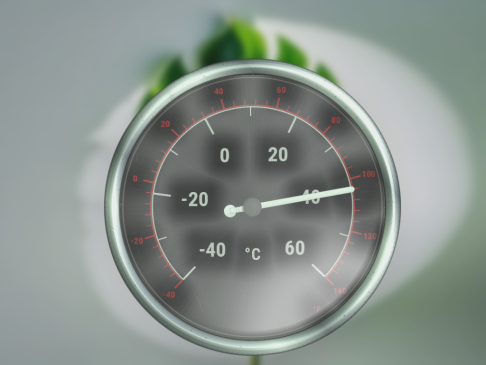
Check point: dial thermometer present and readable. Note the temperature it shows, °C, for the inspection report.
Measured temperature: 40 °C
